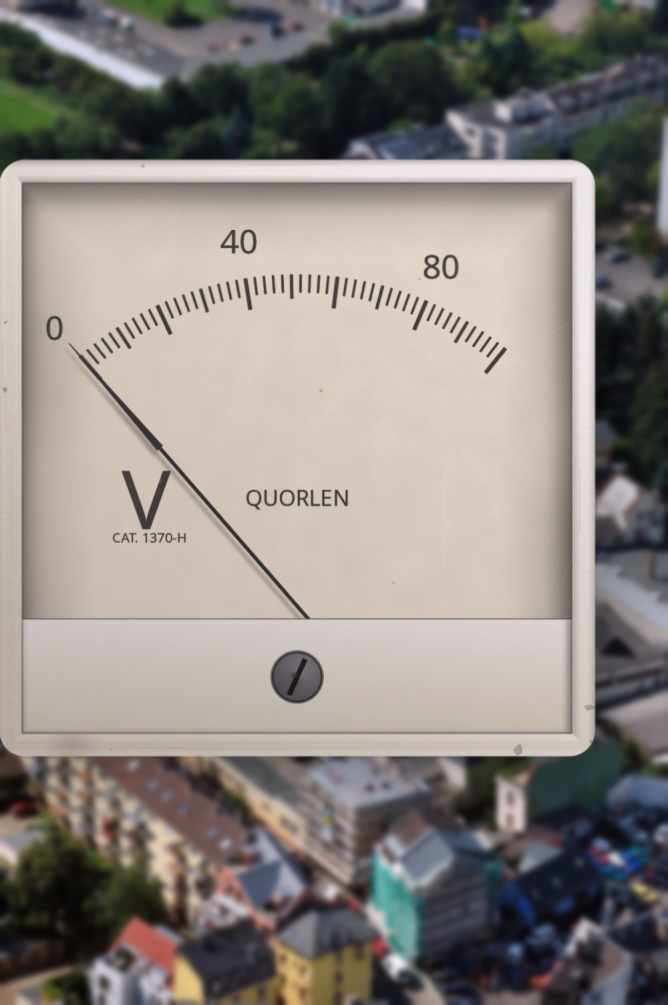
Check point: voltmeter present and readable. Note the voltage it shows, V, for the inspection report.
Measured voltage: 0 V
